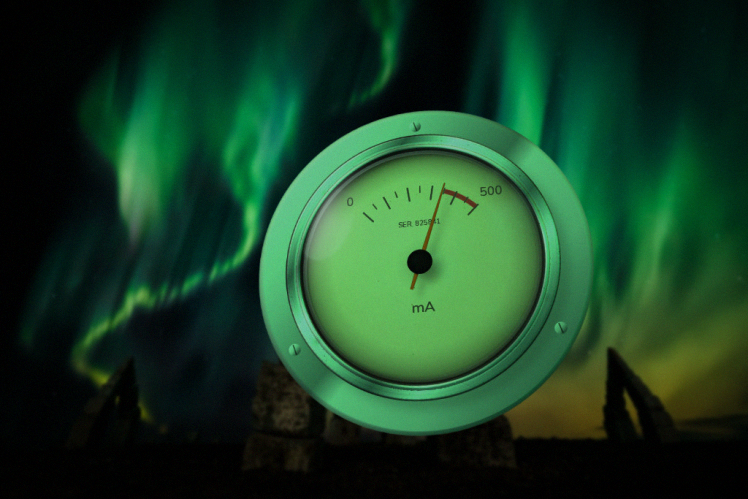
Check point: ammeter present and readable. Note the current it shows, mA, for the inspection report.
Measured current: 350 mA
